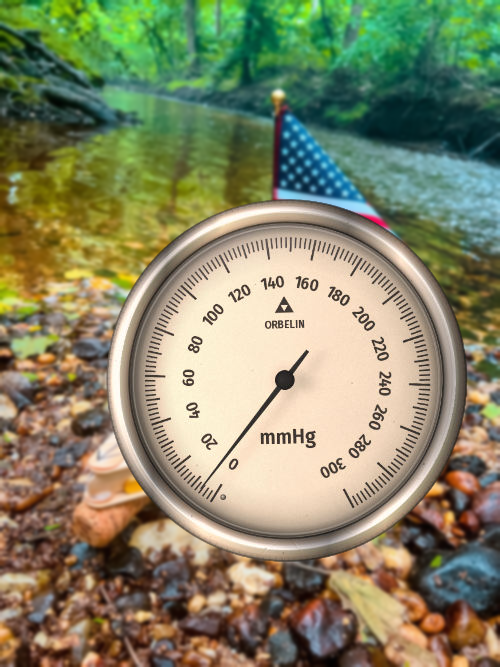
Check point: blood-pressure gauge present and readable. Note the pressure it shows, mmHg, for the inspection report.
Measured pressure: 6 mmHg
